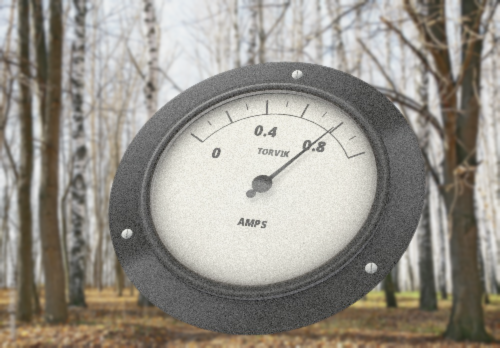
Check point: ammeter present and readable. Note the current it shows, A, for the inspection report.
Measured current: 0.8 A
